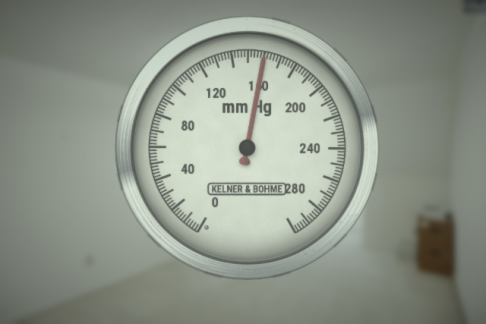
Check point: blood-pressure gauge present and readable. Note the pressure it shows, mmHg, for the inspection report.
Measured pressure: 160 mmHg
